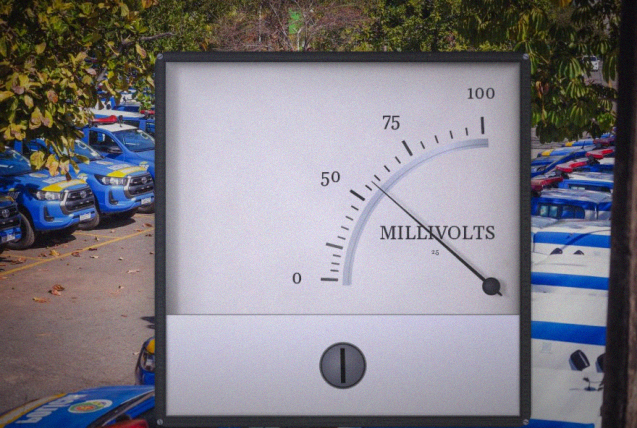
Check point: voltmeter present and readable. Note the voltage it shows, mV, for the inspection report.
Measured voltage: 57.5 mV
